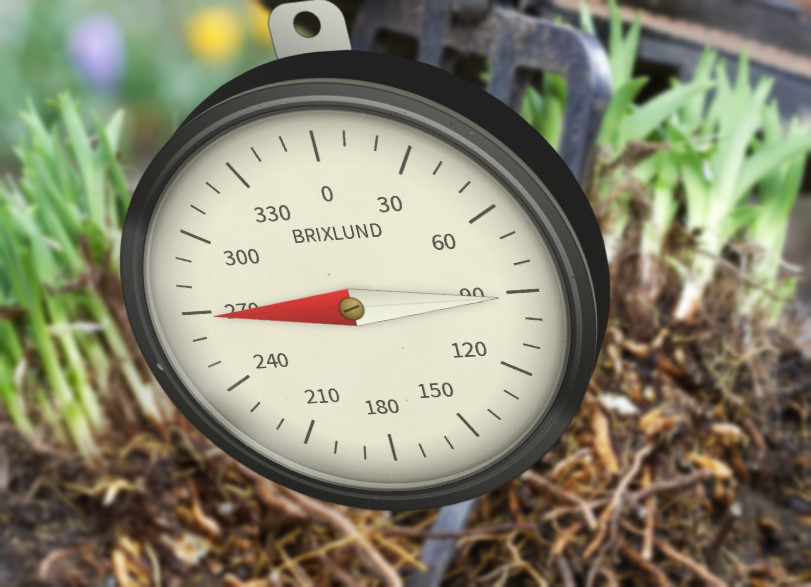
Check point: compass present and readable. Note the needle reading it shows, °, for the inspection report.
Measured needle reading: 270 °
